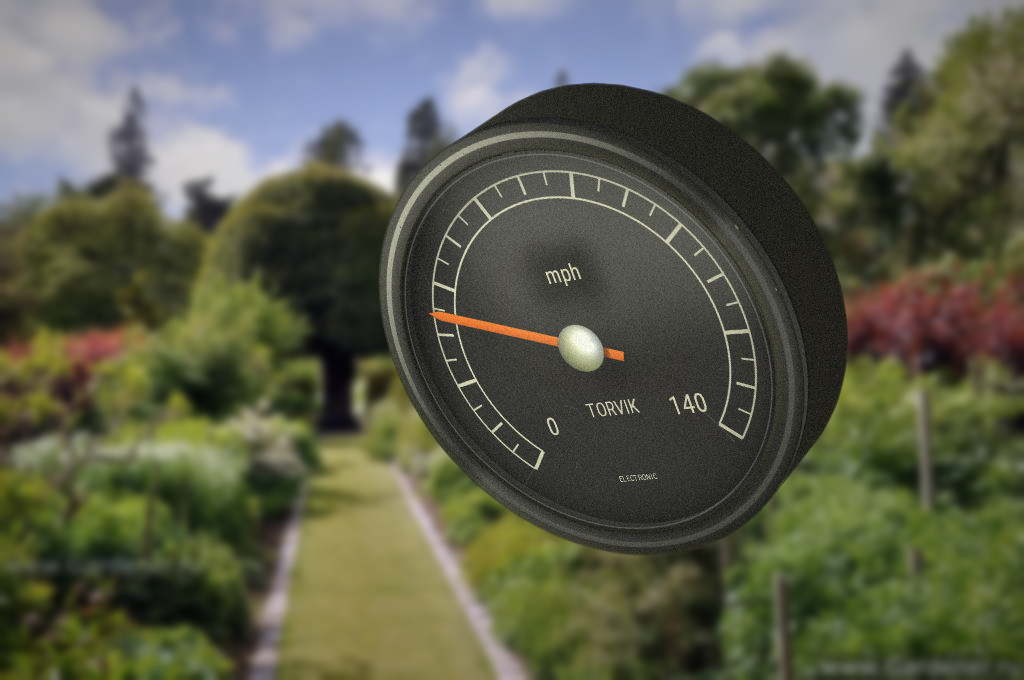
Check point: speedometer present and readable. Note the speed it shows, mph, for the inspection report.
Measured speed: 35 mph
